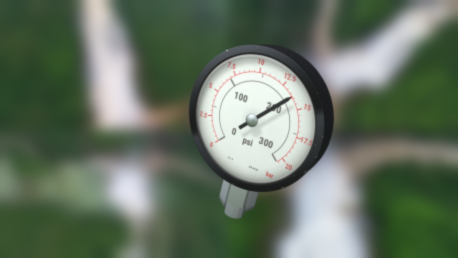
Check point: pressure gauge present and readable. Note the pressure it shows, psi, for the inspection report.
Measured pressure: 200 psi
